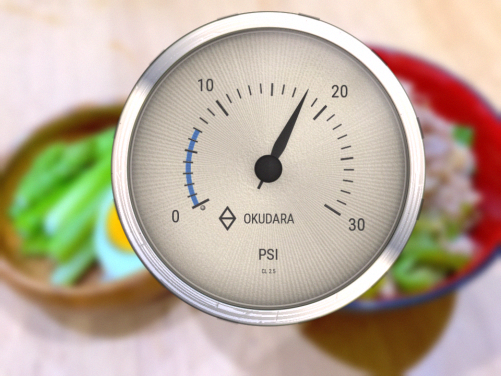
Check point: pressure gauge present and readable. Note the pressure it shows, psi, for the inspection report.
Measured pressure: 18 psi
